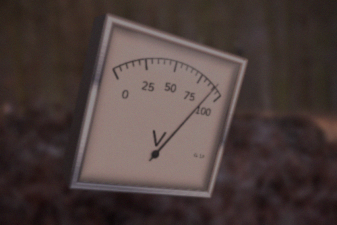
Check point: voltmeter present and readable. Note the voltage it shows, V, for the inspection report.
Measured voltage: 90 V
